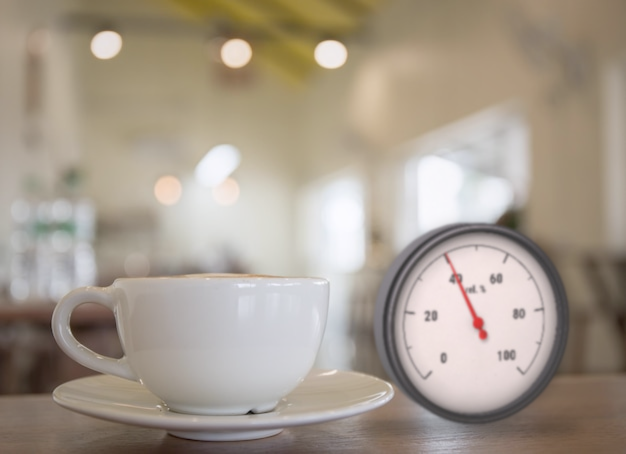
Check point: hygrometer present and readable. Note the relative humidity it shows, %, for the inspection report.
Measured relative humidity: 40 %
